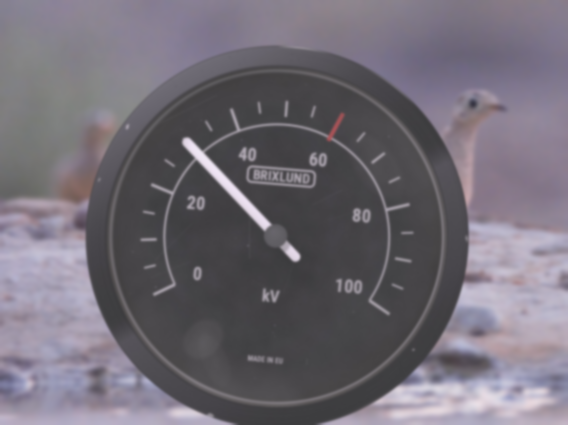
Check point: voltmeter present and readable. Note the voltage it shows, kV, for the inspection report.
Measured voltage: 30 kV
